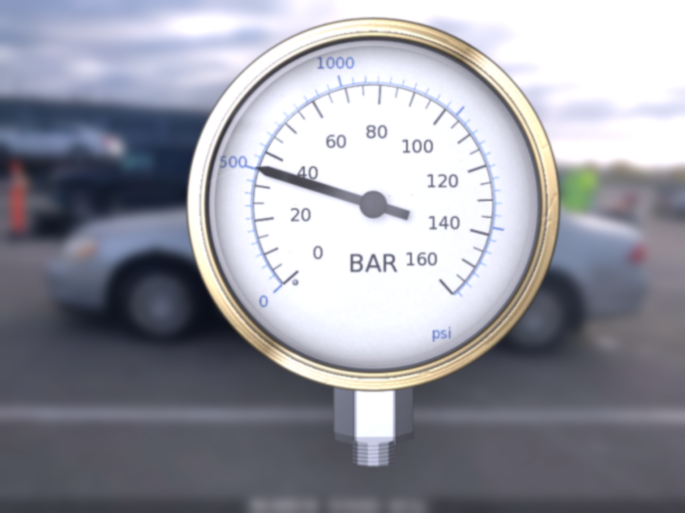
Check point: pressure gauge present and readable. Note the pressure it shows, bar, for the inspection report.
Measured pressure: 35 bar
